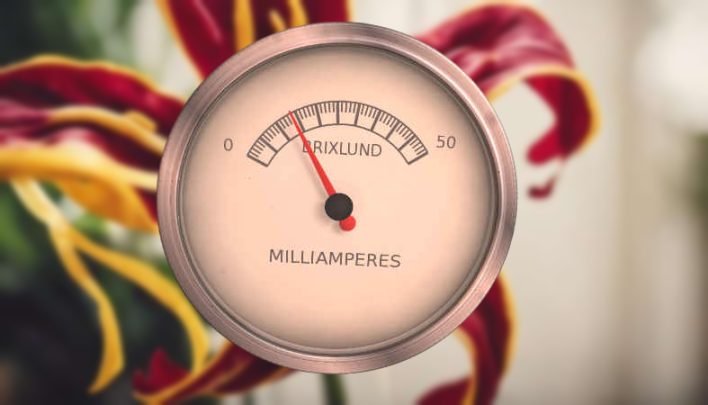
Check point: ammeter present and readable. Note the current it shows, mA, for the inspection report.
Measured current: 14 mA
